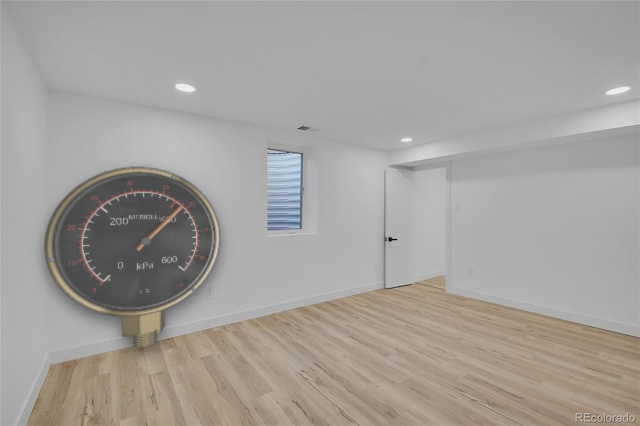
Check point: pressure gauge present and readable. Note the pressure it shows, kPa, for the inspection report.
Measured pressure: 400 kPa
